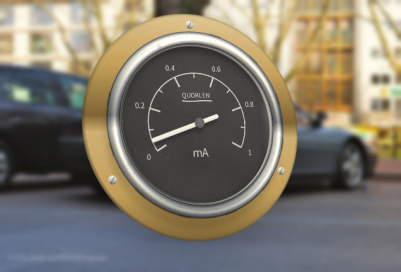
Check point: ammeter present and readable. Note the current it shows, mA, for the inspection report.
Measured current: 0.05 mA
